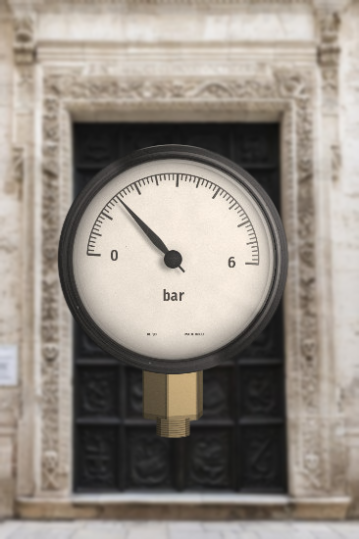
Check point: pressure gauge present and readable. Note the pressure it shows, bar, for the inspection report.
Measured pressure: 1.5 bar
